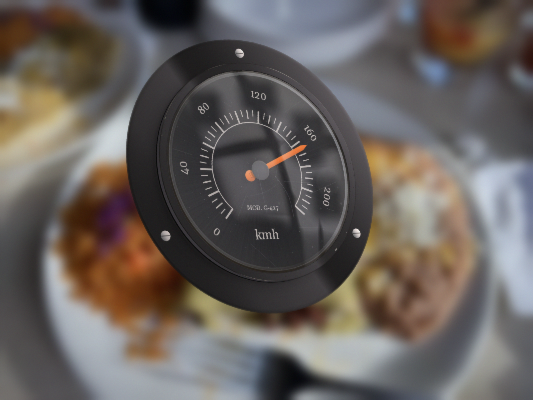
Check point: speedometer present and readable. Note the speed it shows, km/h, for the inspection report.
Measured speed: 165 km/h
